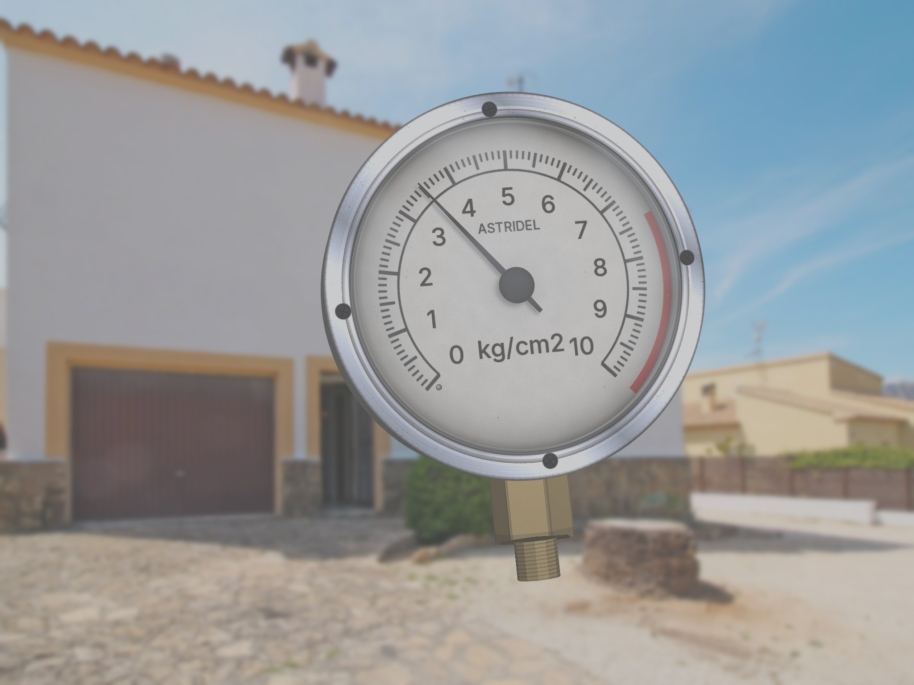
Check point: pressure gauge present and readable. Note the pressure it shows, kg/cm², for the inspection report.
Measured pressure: 3.5 kg/cm²
